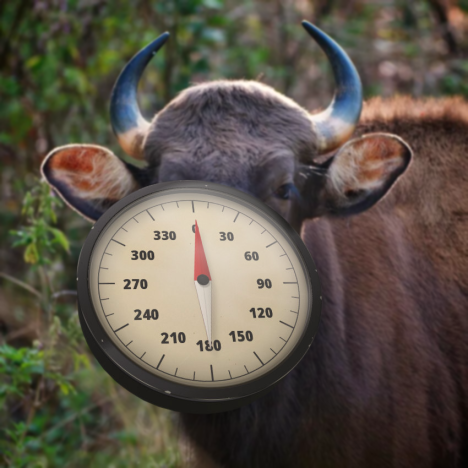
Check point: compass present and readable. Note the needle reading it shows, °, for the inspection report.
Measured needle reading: 0 °
